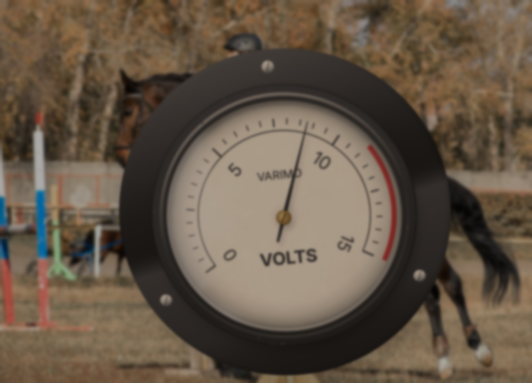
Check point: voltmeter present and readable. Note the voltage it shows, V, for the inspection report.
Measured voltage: 8.75 V
